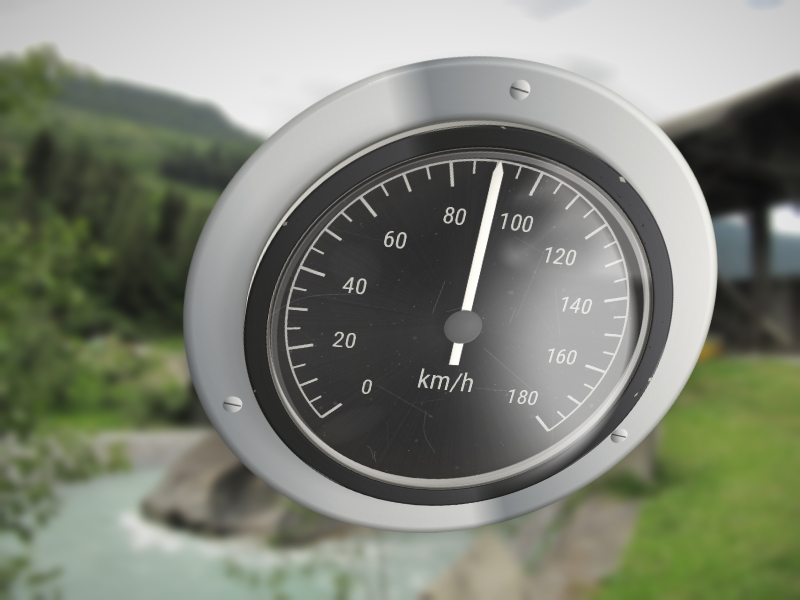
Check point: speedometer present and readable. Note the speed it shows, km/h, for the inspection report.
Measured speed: 90 km/h
